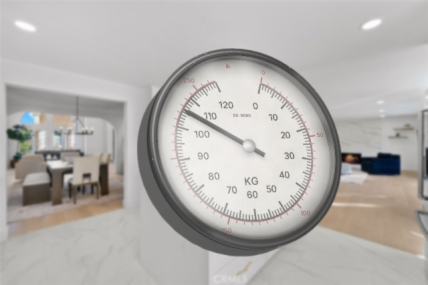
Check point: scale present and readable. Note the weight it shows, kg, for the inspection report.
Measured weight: 105 kg
